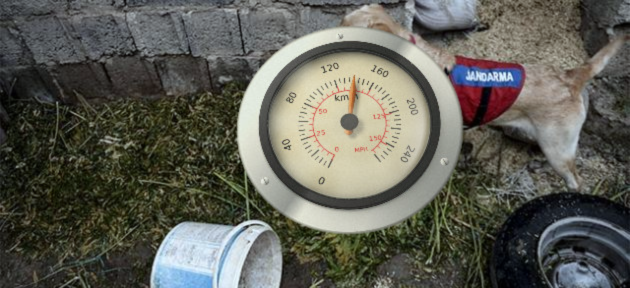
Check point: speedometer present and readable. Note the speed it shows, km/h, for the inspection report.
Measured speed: 140 km/h
